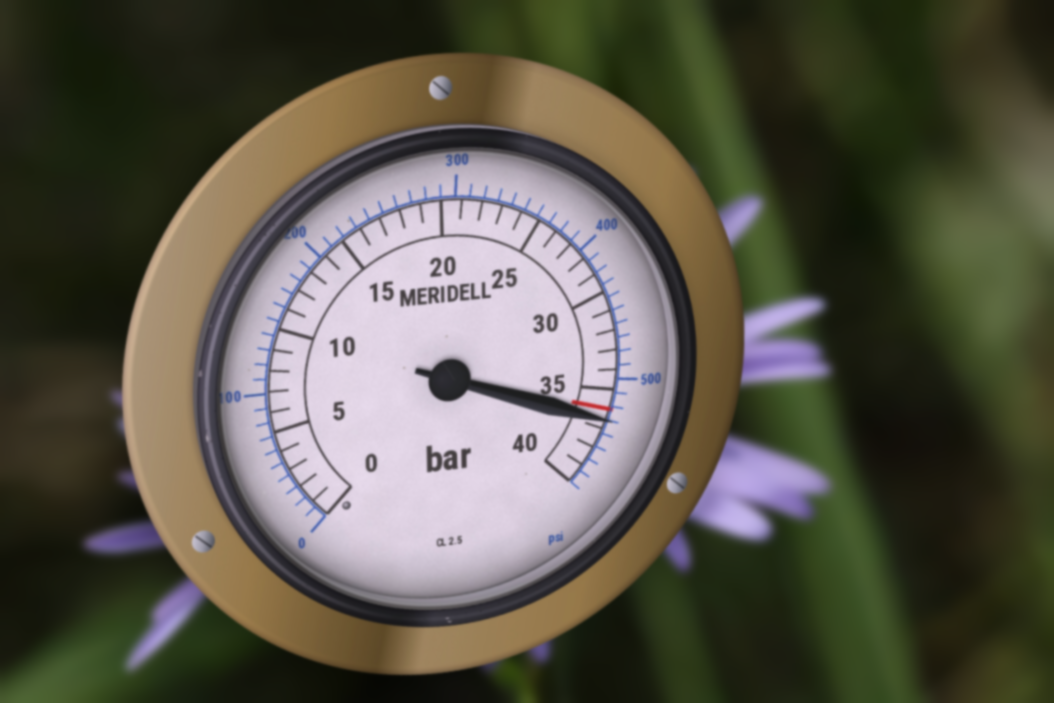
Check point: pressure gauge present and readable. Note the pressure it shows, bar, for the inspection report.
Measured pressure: 36.5 bar
